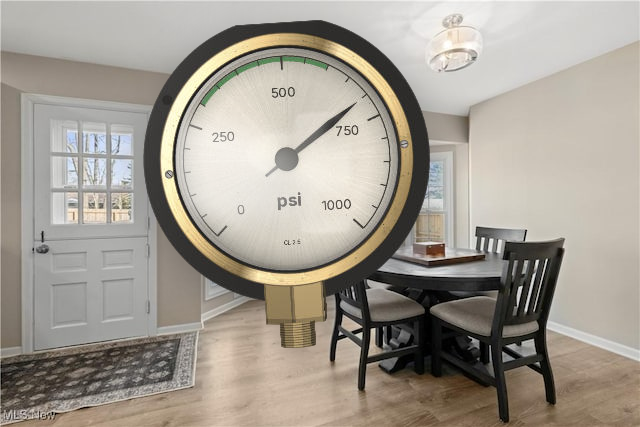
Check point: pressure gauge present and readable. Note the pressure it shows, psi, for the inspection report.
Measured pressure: 700 psi
